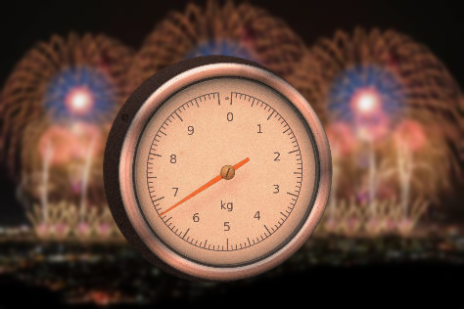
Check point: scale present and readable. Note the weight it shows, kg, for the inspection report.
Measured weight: 6.7 kg
